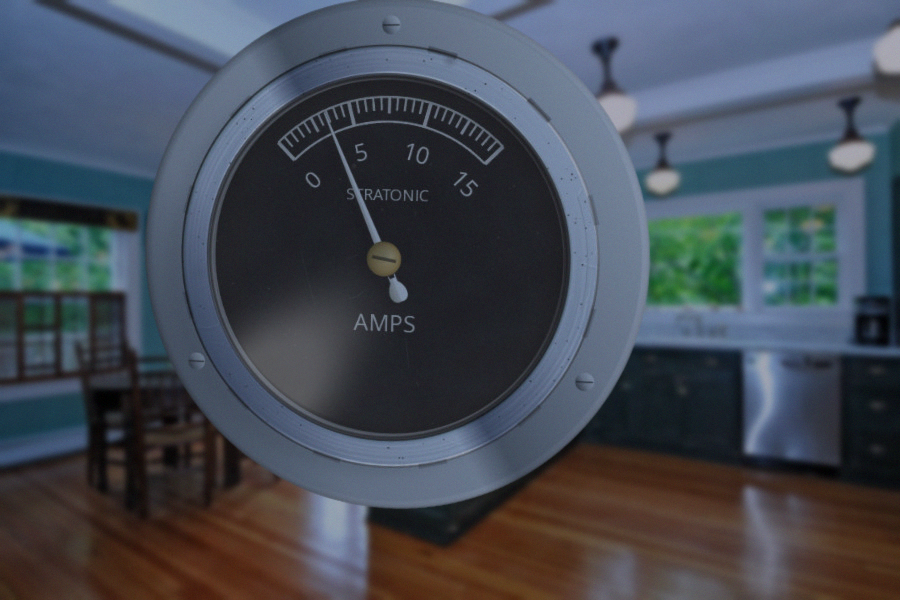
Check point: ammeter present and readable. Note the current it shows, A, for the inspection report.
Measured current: 3.5 A
